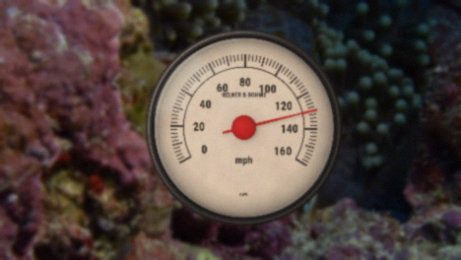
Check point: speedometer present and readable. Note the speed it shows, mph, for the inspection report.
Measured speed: 130 mph
